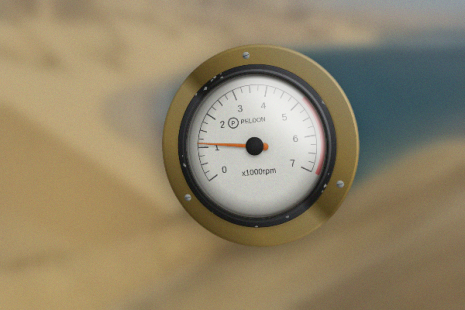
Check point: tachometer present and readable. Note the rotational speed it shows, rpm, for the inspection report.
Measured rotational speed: 1125 rpm
